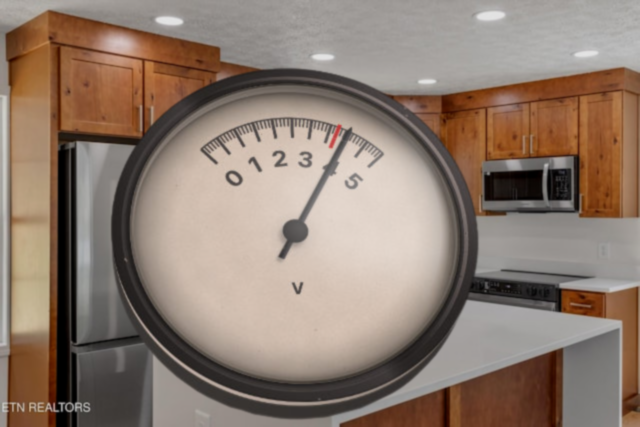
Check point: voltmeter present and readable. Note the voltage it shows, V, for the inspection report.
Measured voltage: 4 V
